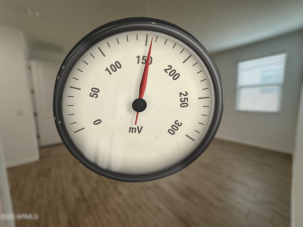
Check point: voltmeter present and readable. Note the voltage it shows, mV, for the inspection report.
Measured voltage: 155 mV
